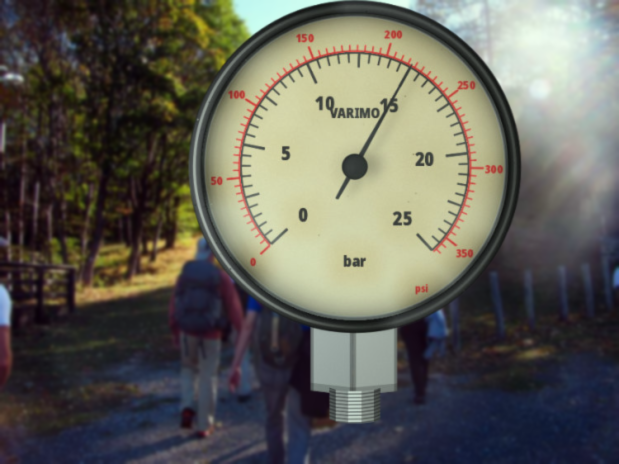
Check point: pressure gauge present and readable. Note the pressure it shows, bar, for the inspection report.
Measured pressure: 15 bar
